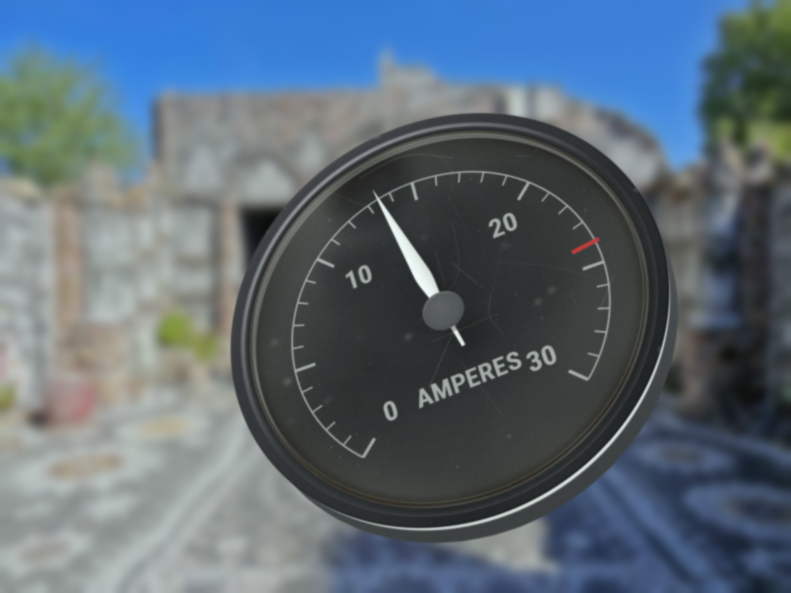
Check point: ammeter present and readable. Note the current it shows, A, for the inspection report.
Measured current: 13.5 A
